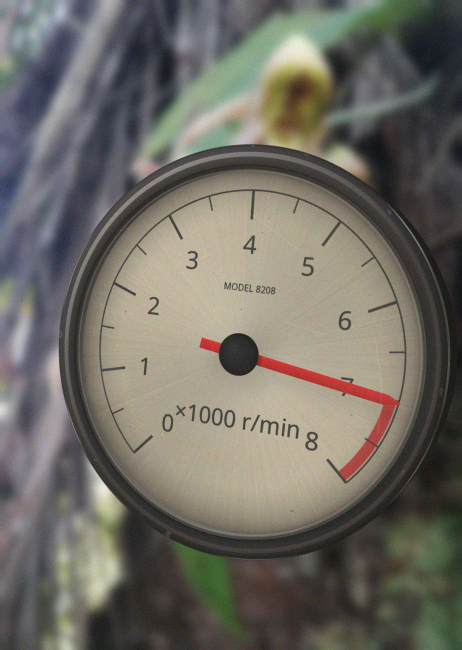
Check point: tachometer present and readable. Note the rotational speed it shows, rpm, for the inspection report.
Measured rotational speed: 7000 rpm
